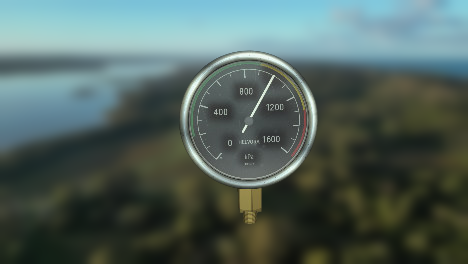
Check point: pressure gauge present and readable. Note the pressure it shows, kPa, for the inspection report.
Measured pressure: 1000 kPa
